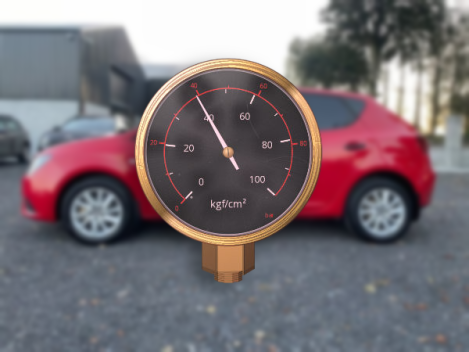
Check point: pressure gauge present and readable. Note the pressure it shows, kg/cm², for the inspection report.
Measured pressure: 40 kg/cm²
